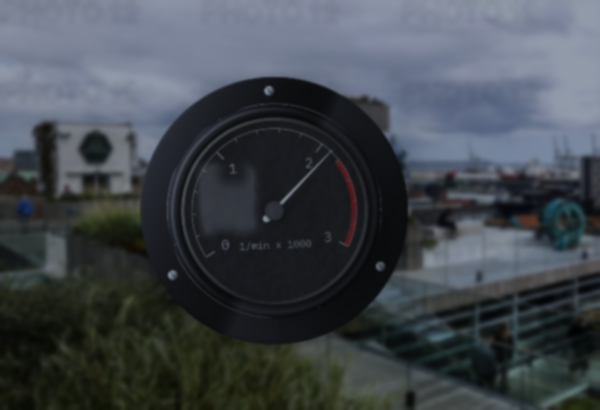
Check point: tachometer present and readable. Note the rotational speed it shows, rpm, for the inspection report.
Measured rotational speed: 2100 rpm
